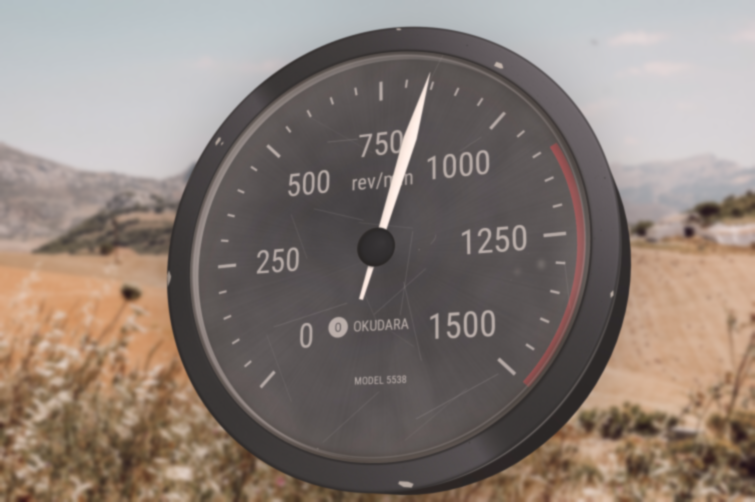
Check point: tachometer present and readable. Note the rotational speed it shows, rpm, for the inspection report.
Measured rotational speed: 850 rpm
